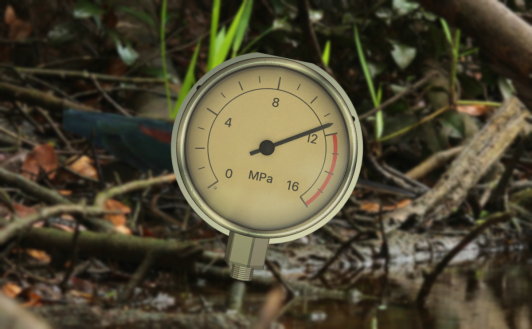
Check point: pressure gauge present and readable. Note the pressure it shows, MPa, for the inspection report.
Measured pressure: 11.5 MPa
